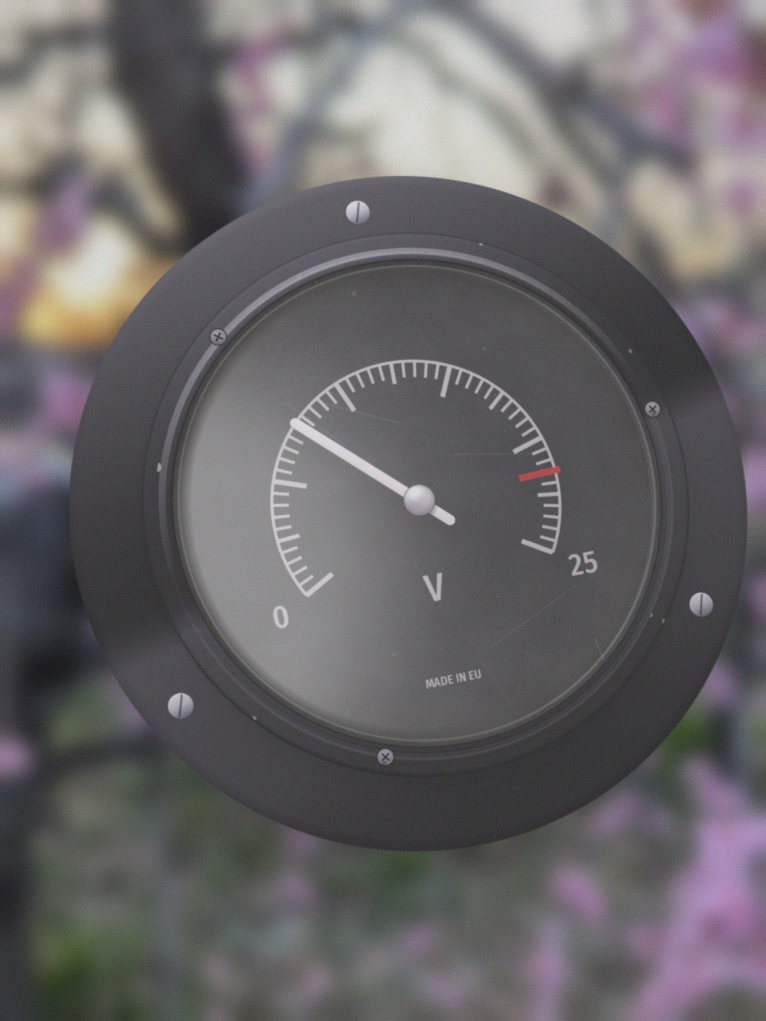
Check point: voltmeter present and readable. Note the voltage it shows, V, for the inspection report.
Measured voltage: 7.5 V
